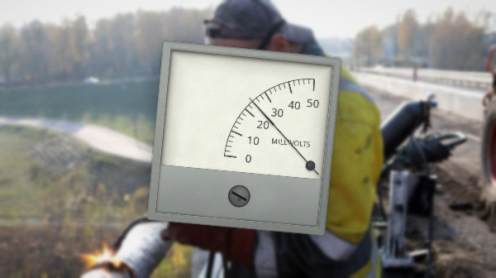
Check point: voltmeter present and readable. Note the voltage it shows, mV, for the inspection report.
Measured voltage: 24 mV
